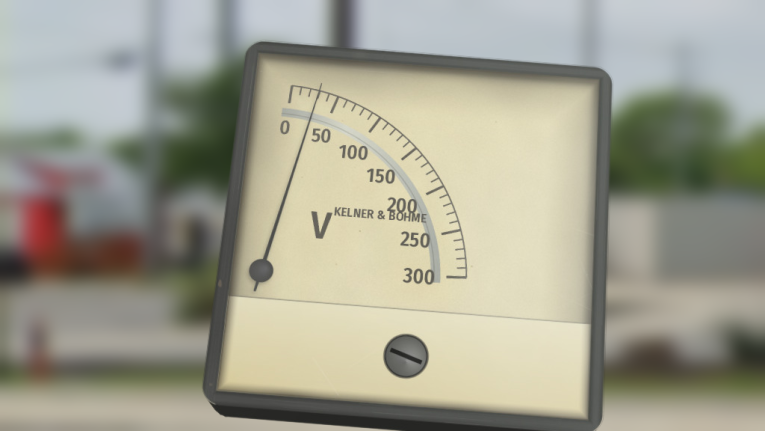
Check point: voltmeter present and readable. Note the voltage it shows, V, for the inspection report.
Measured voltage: 30 V
